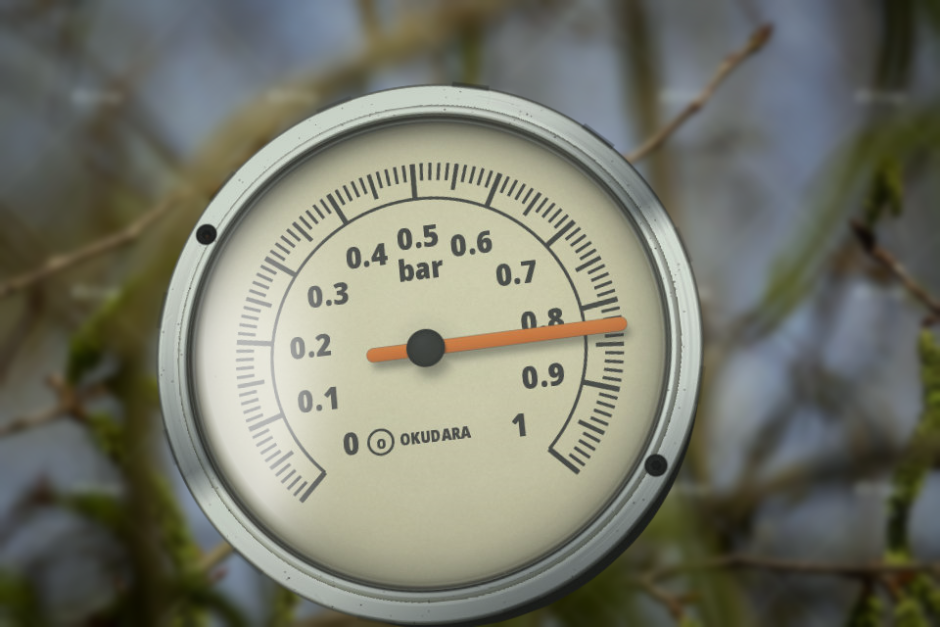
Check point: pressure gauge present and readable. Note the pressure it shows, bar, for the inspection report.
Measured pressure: 0.83 bar
